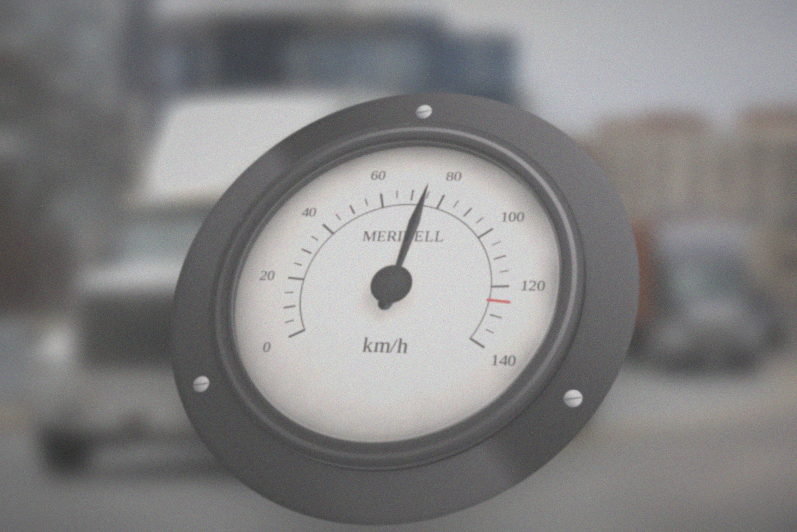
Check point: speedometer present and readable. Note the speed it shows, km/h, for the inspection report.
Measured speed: 75 km/h
